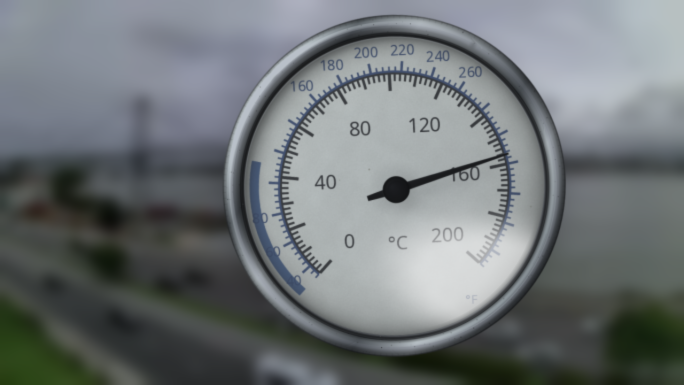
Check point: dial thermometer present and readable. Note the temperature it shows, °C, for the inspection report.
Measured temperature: 156 °C
